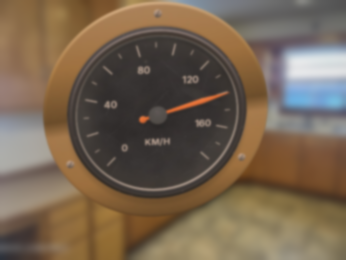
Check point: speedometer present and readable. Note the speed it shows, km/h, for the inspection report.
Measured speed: 140 km/h
